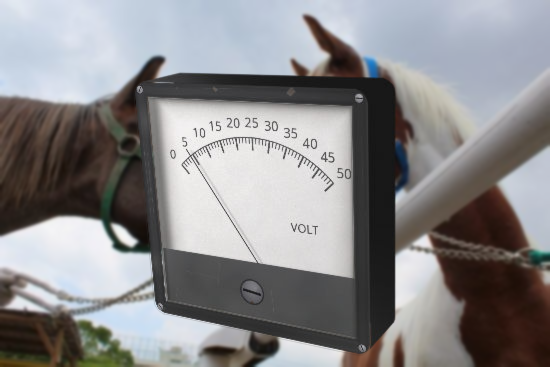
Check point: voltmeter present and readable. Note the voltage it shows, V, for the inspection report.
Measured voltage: 5 V
